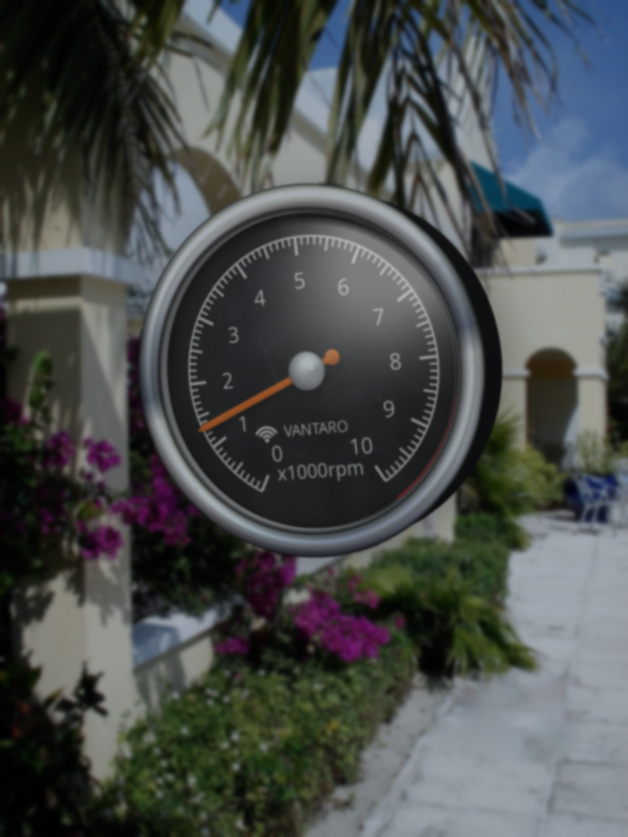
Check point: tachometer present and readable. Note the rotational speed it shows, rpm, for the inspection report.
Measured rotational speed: 1300 rpm
